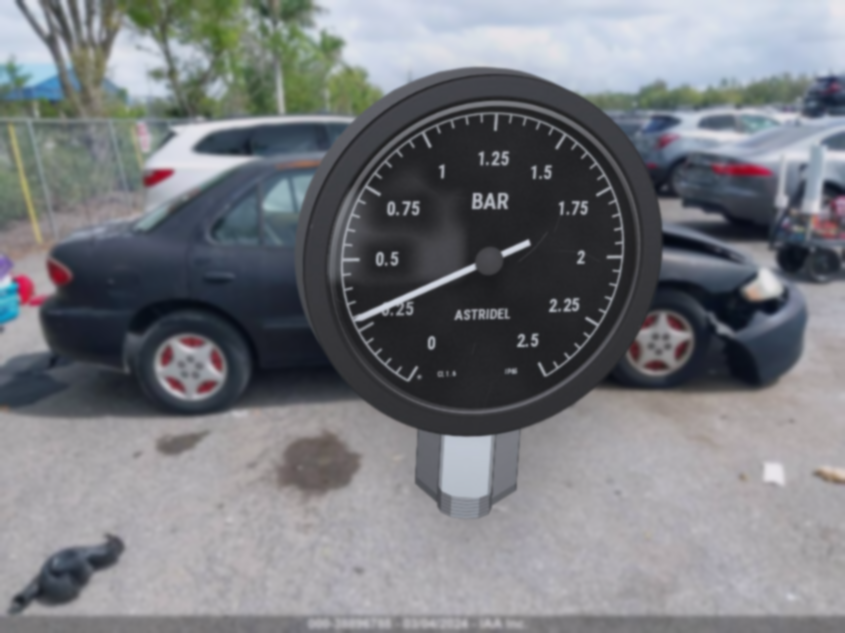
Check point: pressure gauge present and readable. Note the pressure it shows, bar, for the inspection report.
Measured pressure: 0.3 bar
